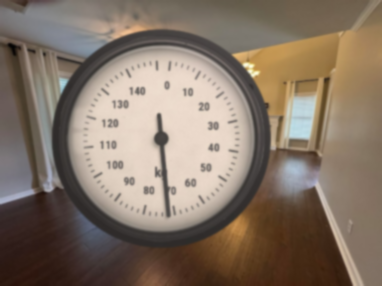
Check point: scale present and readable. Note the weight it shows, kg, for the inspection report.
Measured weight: 72 kg
